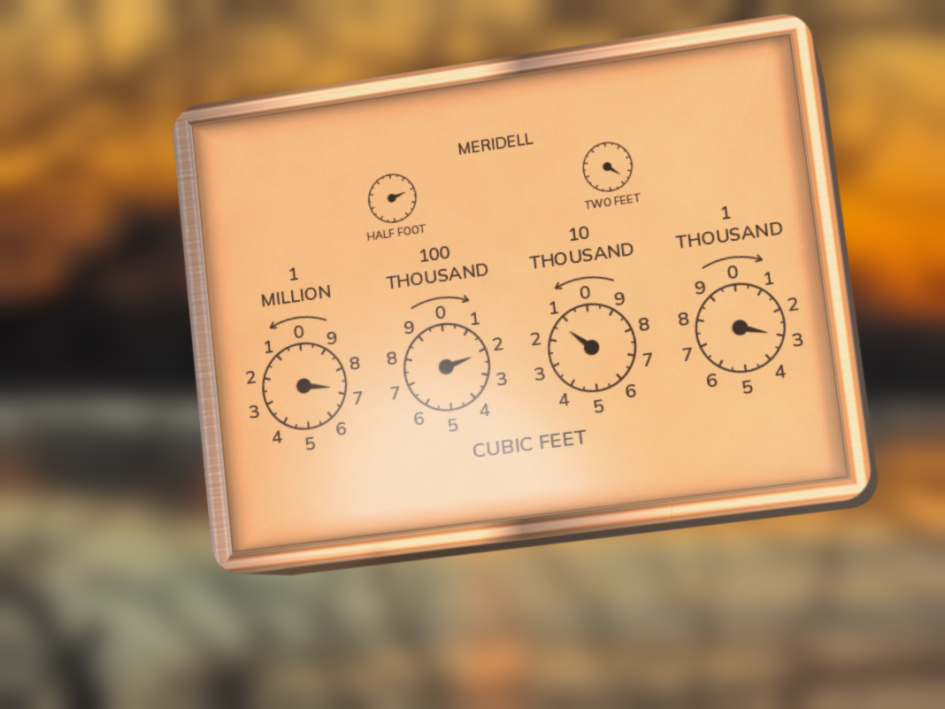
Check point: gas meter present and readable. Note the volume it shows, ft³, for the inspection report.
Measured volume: 721300 ft³
